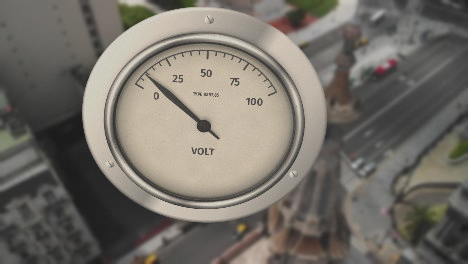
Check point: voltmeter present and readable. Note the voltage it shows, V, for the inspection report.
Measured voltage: 10 V
